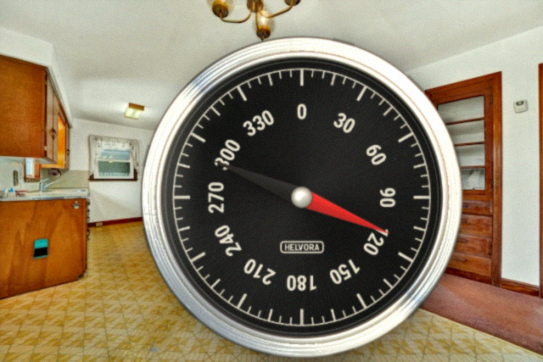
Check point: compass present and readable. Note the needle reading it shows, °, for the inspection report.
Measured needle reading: 112.5 °
